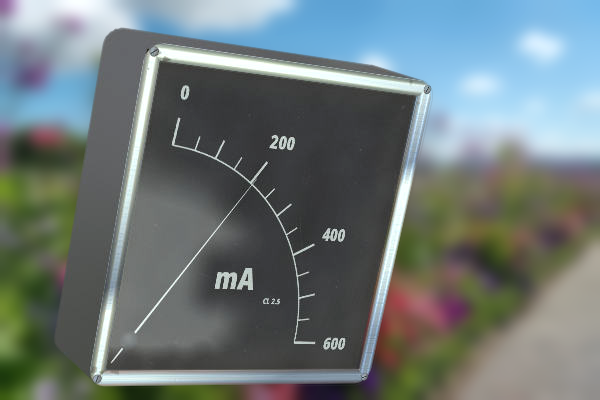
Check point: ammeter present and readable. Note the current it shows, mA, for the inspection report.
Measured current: 200 mA
